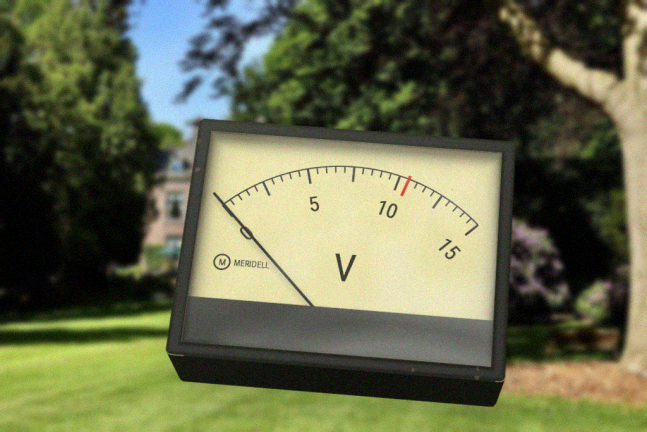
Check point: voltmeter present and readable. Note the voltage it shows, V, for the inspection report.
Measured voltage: 0 V
